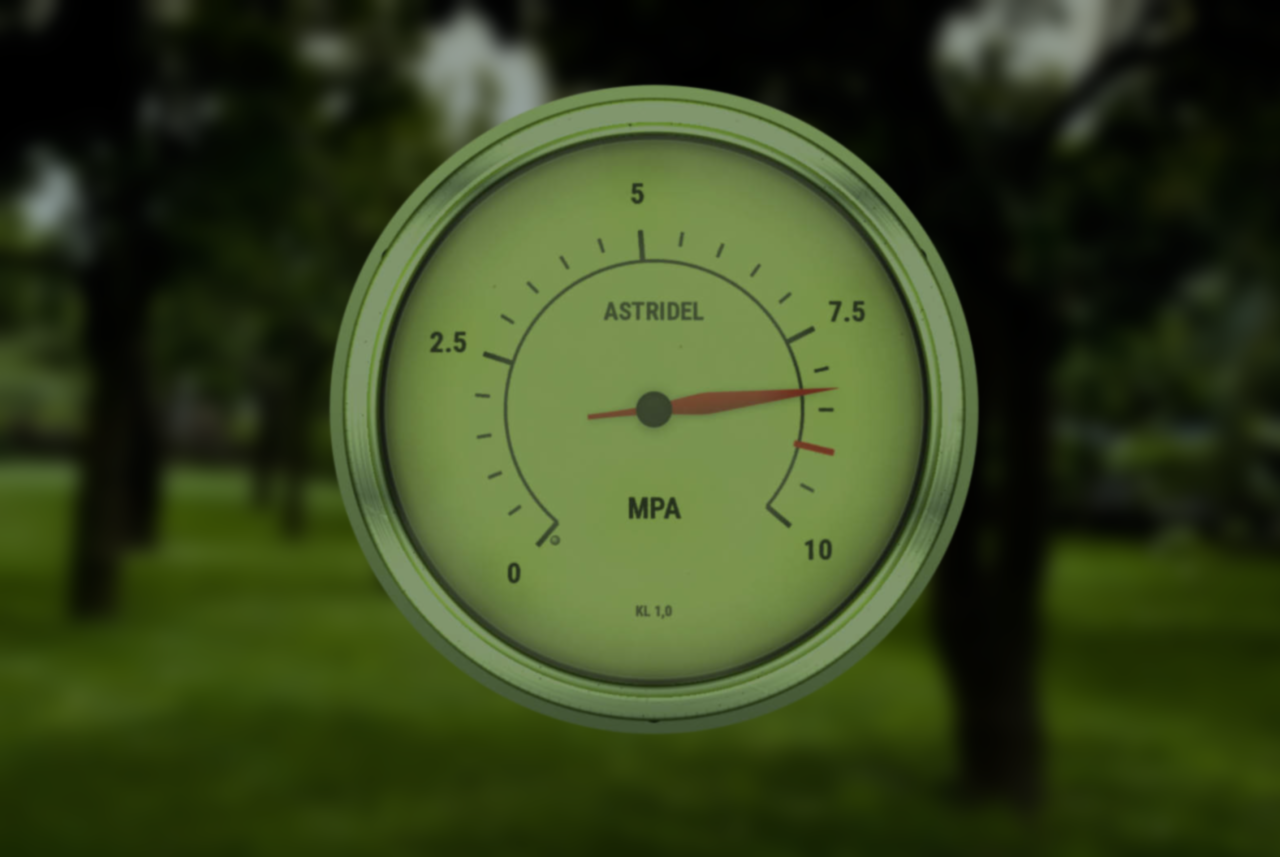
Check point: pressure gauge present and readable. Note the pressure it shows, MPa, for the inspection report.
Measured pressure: 8.25 MPa
